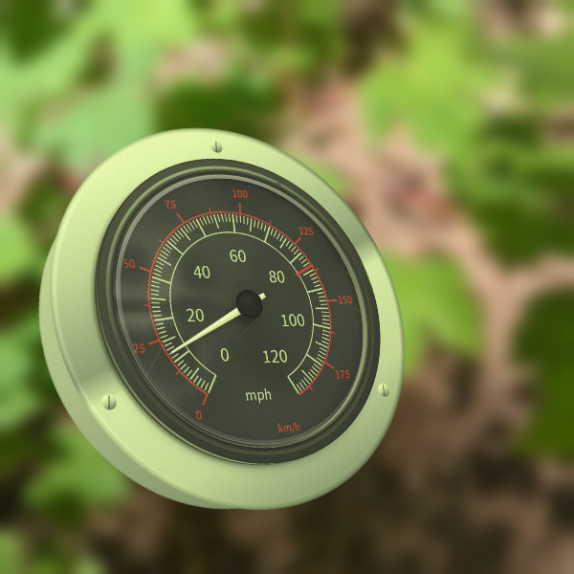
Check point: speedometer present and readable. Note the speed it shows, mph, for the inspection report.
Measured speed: 12 mph
